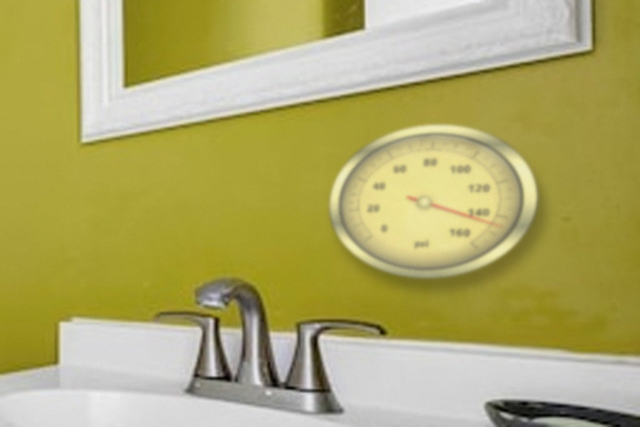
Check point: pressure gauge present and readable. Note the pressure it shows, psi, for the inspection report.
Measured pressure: 145 psi
